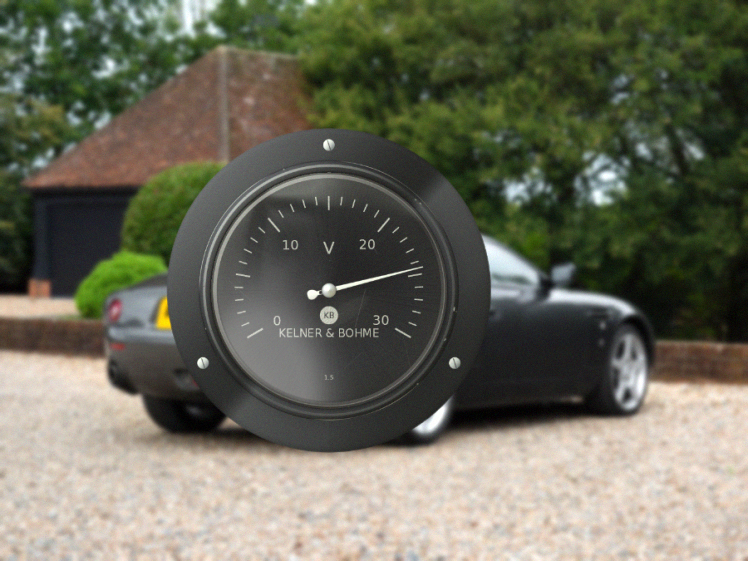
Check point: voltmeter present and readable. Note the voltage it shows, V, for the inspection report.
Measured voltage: 24.5 V
